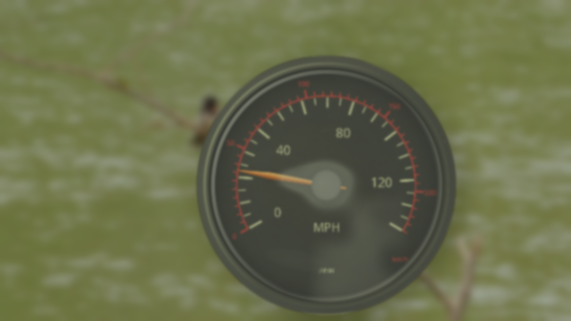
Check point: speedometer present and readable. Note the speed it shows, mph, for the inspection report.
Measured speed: 22.5 mph
